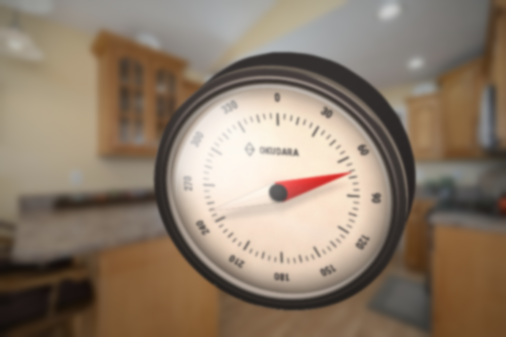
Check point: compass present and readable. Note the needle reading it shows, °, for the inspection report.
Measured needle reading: 70 °
